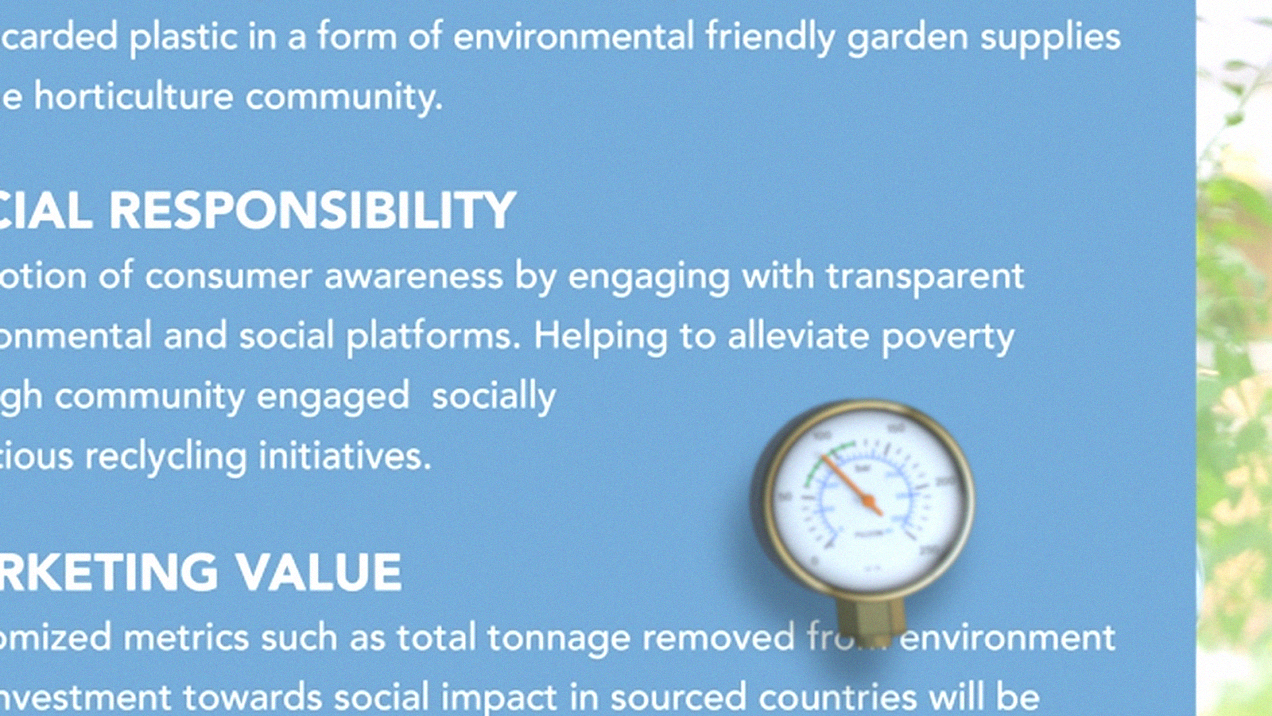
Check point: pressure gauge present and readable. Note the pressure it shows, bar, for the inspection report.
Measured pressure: 90 bar
